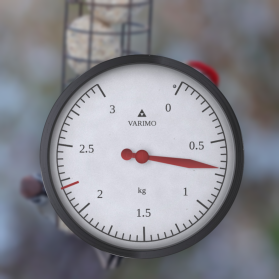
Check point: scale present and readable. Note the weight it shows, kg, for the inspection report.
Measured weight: 0.7 kg
